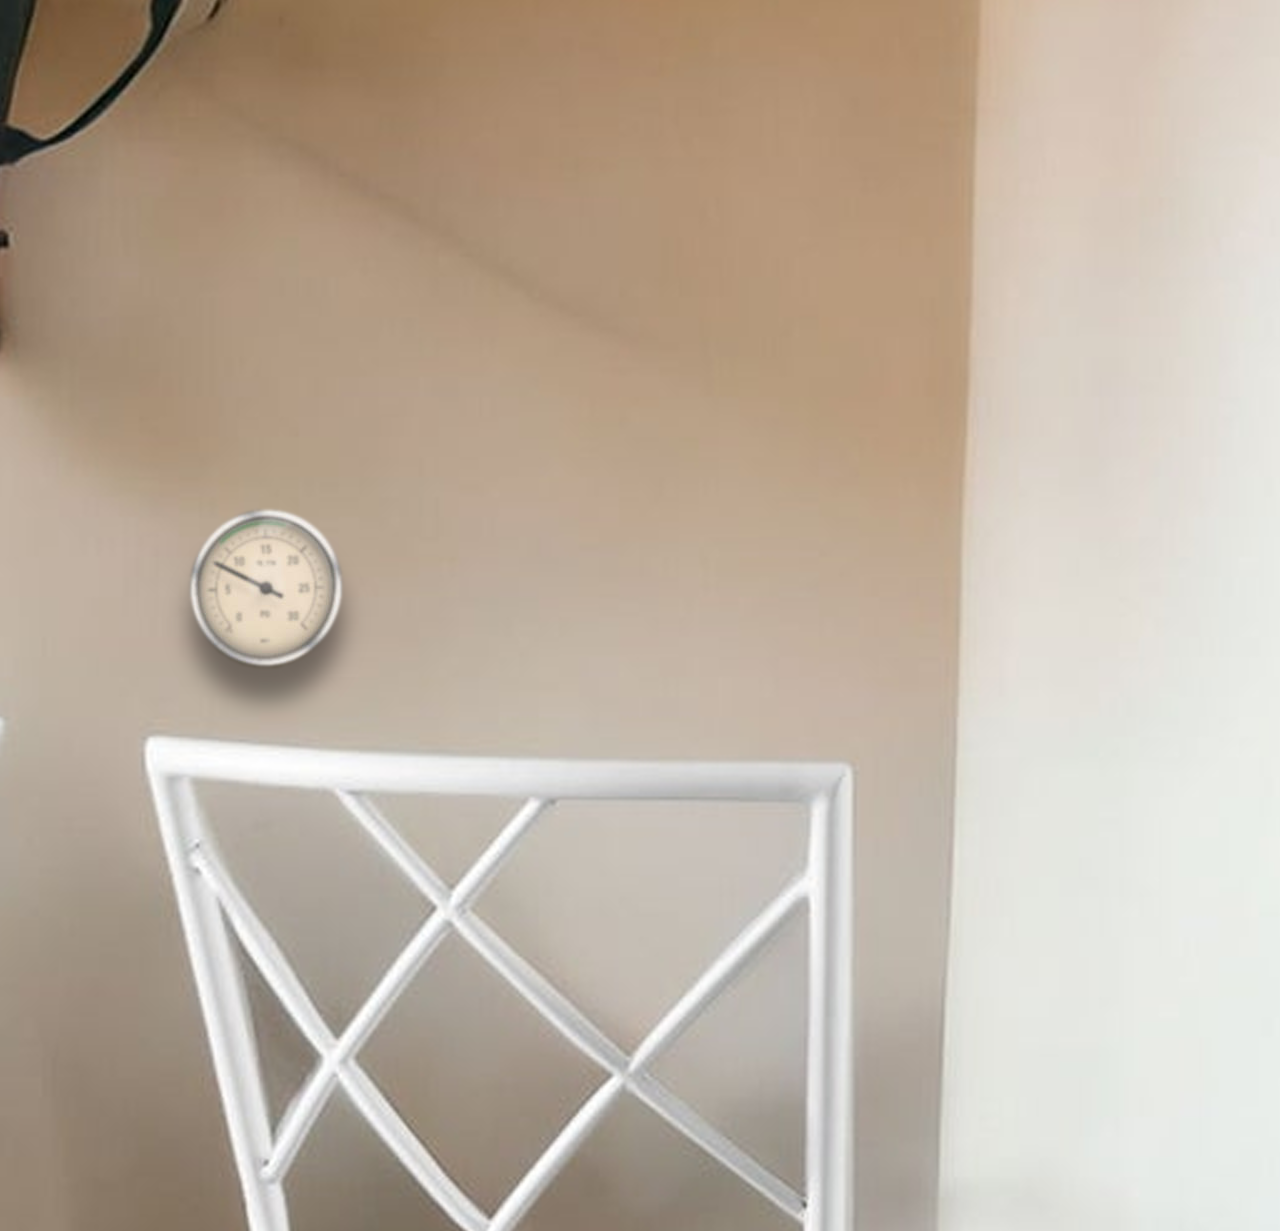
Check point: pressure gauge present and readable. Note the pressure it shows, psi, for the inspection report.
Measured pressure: 8 psi
